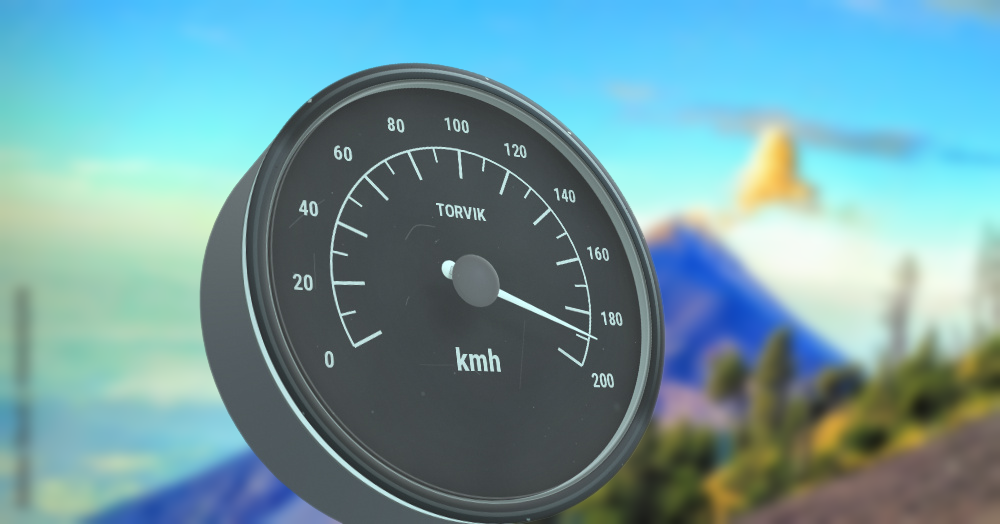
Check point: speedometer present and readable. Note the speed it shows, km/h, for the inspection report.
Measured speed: 190 km/h
